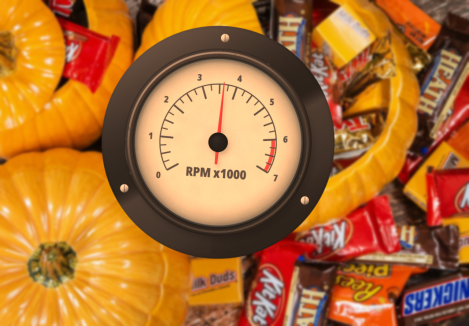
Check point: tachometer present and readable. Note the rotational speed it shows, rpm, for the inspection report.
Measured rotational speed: 3625 rpm
